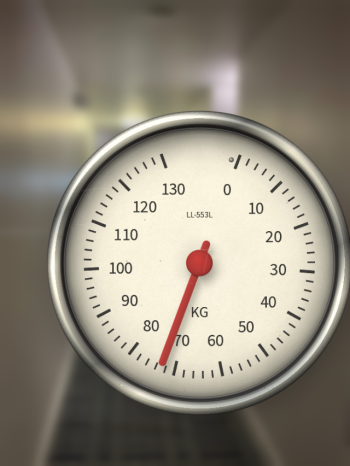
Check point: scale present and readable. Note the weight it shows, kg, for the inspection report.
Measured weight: 73 kg
